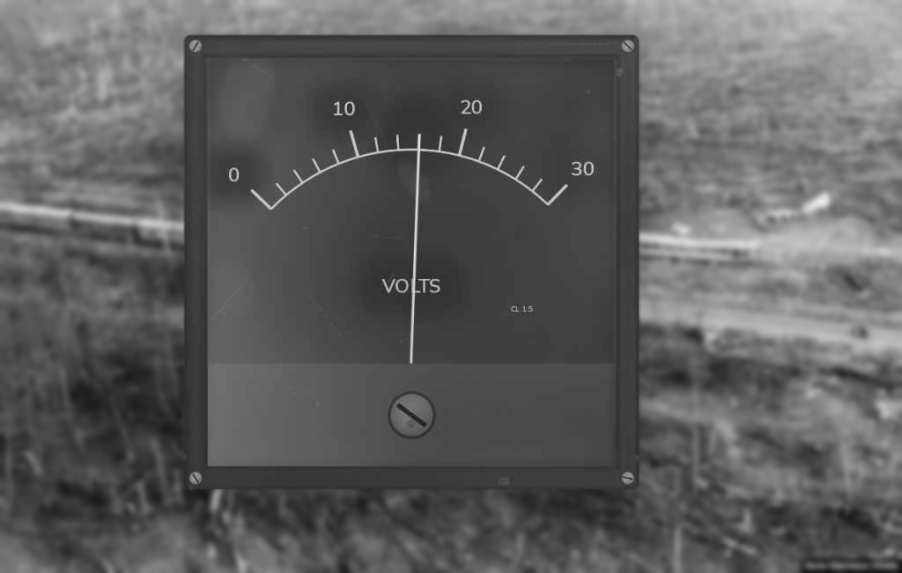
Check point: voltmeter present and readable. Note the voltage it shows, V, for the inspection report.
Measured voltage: 16 V
